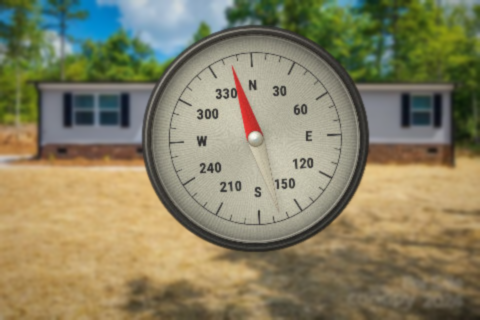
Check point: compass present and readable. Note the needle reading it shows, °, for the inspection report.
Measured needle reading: 345 °
